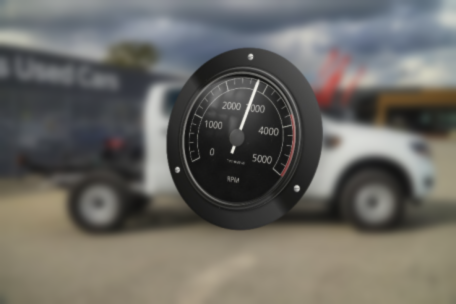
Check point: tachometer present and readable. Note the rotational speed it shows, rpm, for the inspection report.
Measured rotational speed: 2800 rpm
